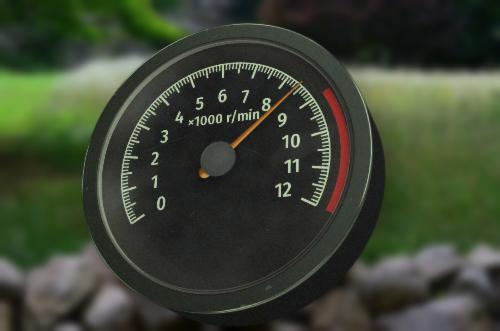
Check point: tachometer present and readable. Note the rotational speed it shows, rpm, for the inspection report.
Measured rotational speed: 8500 rpm
